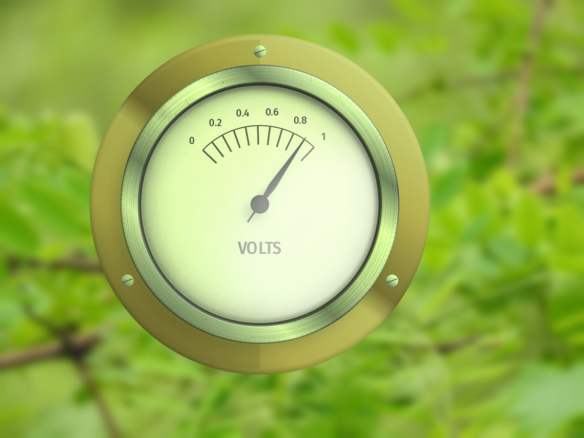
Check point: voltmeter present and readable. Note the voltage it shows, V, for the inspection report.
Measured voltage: 0.9 V
